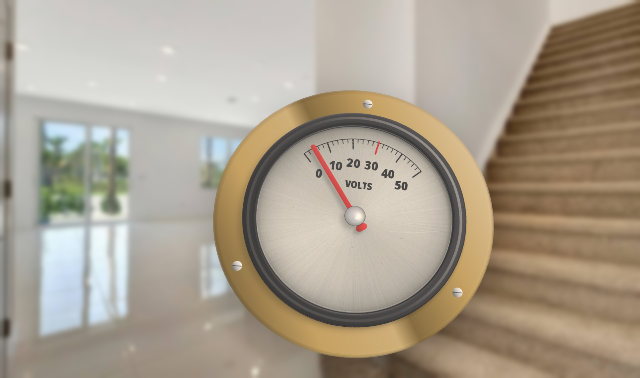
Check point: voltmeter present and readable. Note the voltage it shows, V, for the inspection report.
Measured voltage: 4 V
